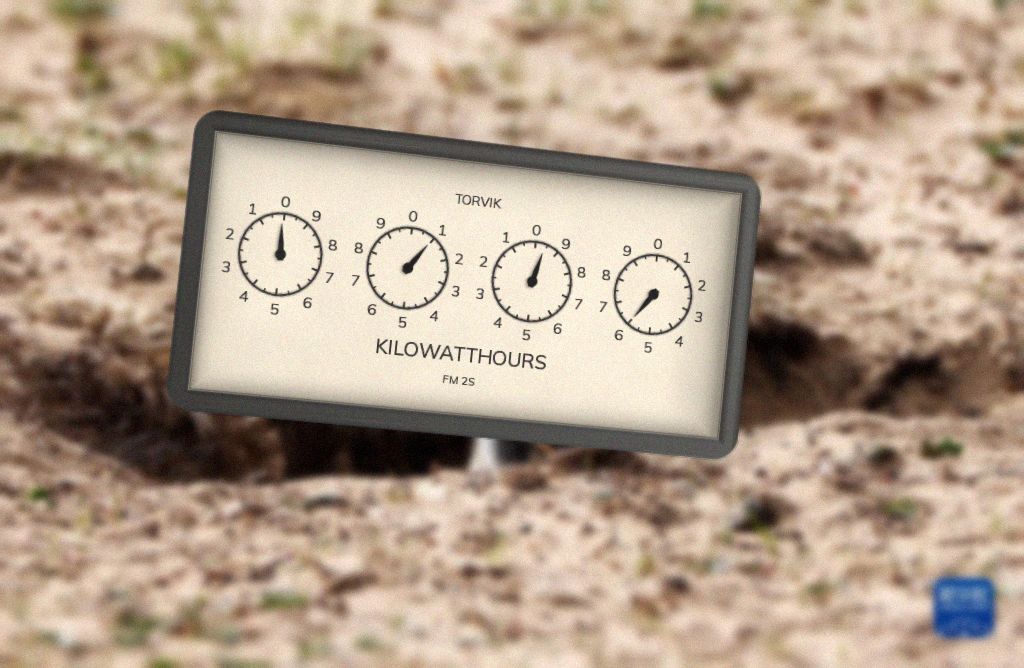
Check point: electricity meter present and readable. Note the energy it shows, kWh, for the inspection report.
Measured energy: 96 kWh
